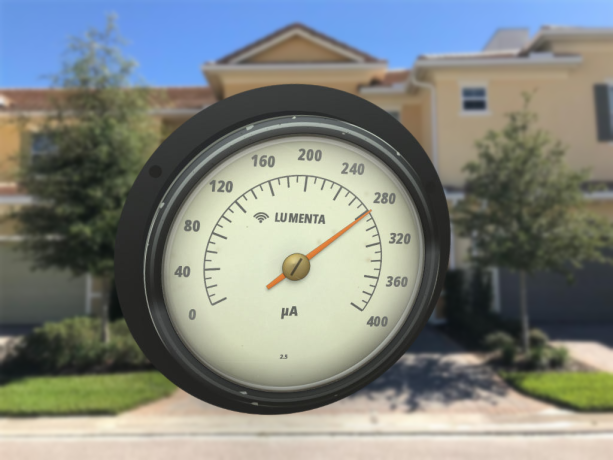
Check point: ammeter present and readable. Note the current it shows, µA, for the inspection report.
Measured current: 280 µA
